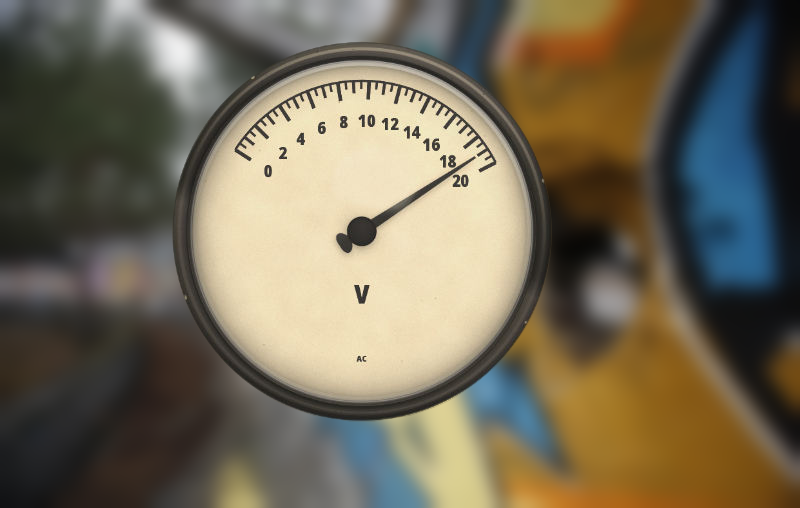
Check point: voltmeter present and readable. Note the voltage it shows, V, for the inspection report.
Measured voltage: 19 V
